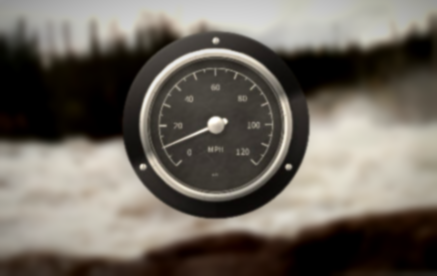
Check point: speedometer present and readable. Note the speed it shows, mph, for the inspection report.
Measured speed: 10 mph
